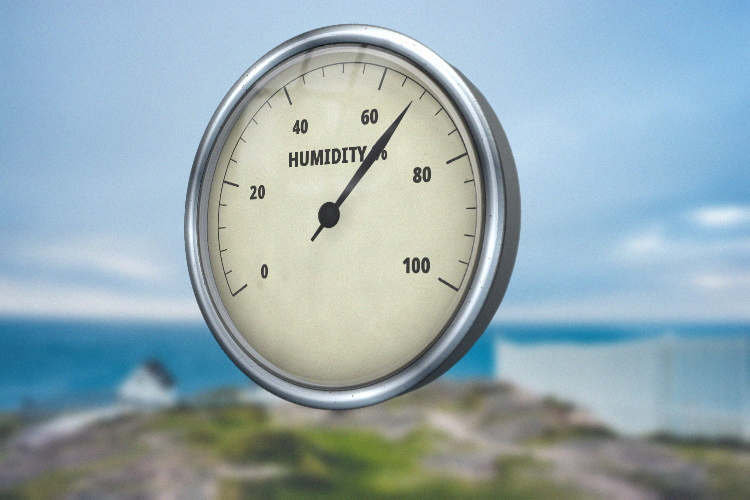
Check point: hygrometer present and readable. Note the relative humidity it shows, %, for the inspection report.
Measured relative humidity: 68 %
